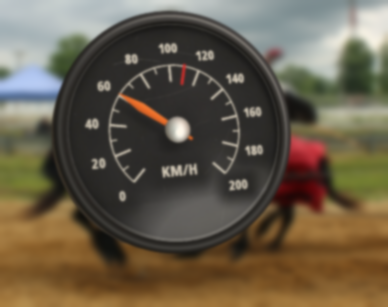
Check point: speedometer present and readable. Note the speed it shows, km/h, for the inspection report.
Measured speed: 60 km/h
